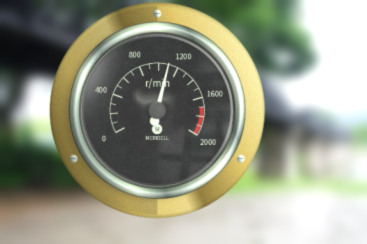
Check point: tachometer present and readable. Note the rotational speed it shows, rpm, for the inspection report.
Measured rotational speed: 1100 rpm
